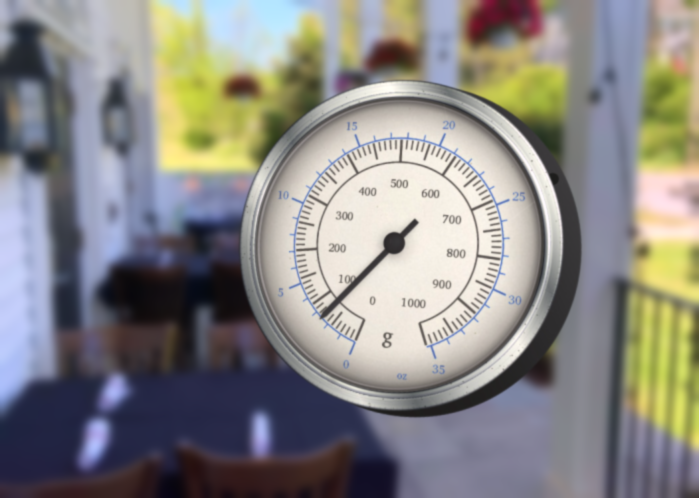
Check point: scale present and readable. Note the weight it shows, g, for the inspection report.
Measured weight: 70 g
